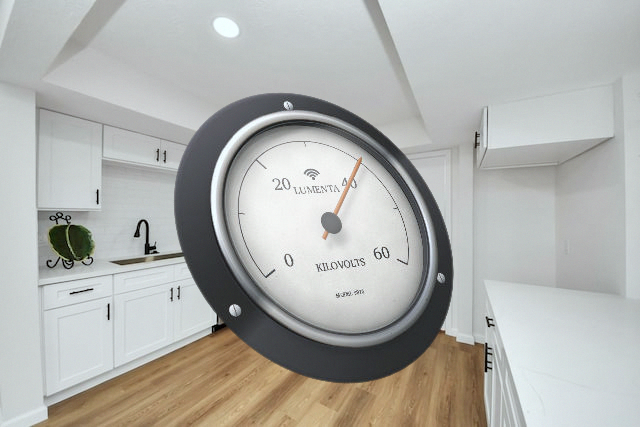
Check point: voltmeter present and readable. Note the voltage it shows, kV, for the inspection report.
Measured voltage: 40 kV
